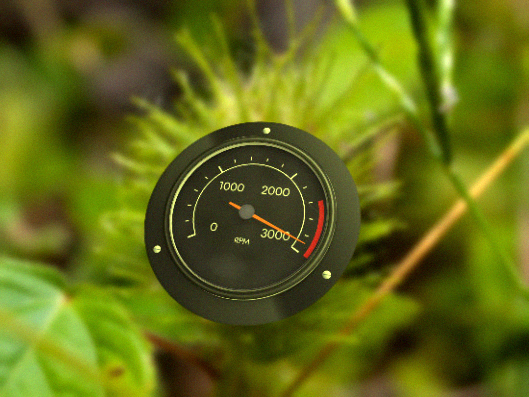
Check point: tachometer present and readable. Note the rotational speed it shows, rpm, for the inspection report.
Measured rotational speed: 2900 rpm
